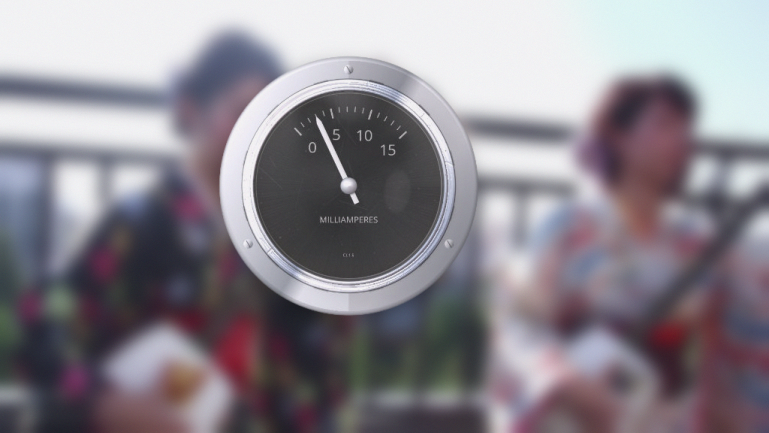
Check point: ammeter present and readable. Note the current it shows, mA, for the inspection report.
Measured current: 3 mA
